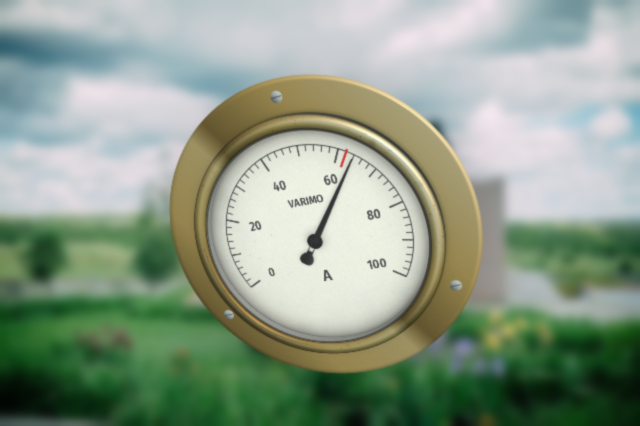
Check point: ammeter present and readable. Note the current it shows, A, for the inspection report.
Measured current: 64 A
